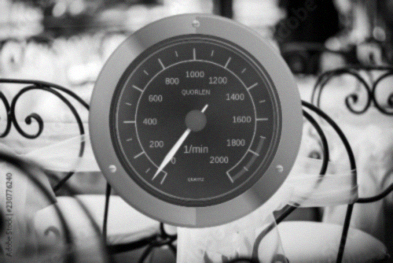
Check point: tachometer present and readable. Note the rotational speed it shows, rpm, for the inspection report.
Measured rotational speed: 50 rpm
